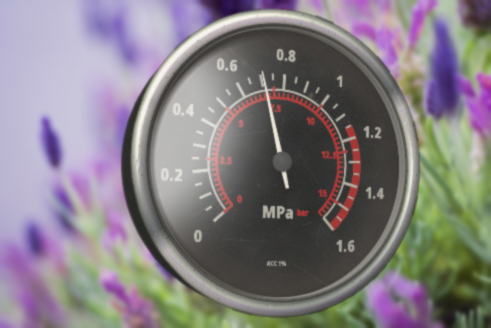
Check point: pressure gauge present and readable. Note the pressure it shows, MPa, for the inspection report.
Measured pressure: 0.7 MPa
